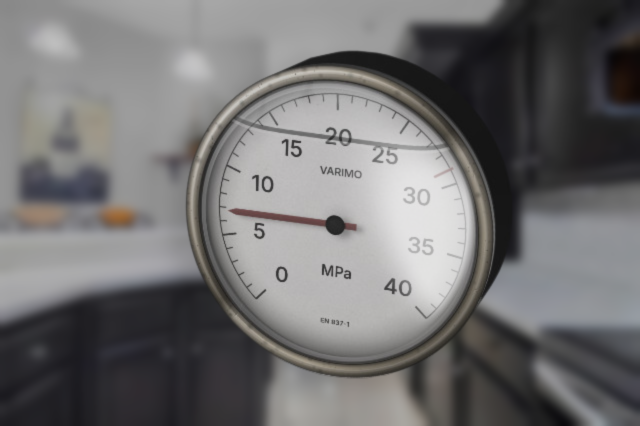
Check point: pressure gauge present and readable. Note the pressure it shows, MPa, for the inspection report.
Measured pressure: 7 MPa
